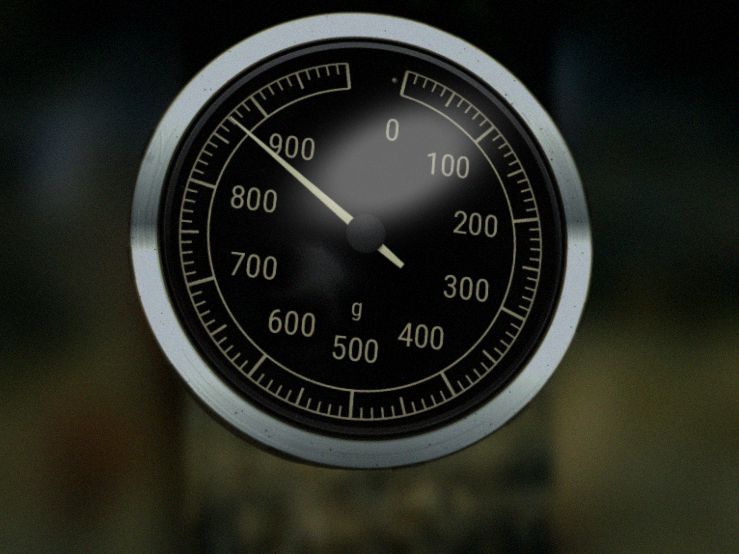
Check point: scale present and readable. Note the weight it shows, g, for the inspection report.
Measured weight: 870 g
